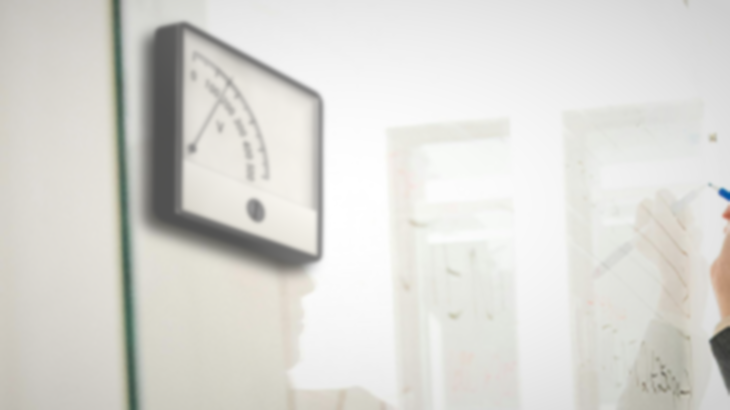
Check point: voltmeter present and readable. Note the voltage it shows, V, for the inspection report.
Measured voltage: 150 V
